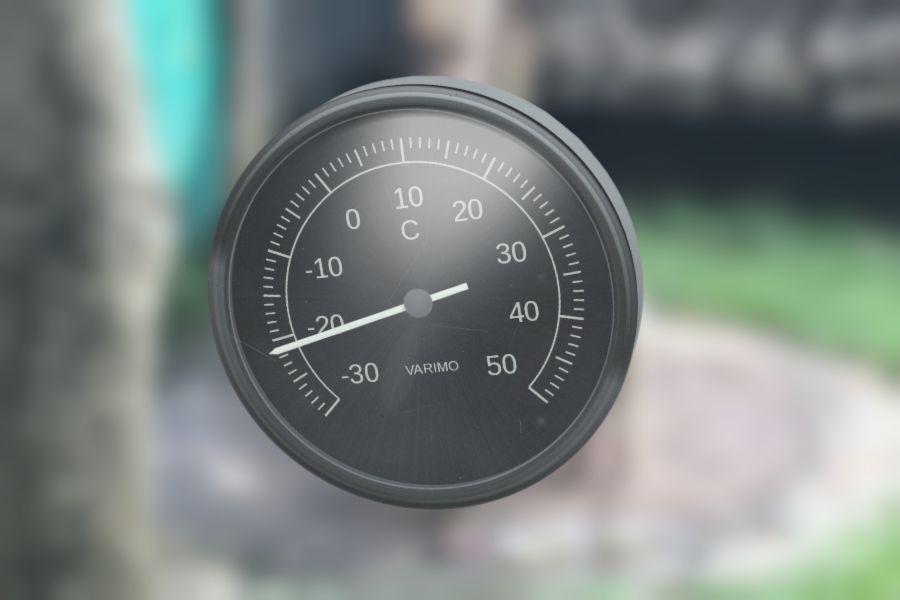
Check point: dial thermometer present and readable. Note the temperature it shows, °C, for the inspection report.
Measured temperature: -21 °C
